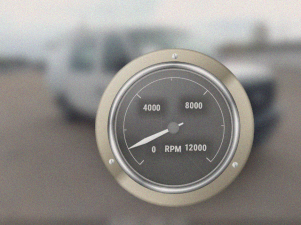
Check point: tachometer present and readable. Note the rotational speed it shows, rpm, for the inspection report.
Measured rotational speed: 1000 rpm
